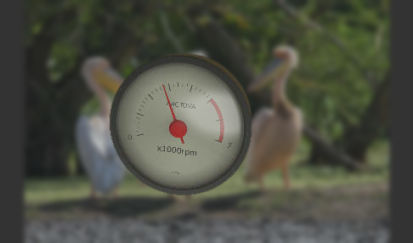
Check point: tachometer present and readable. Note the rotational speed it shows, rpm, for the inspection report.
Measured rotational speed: 2800 rpm
